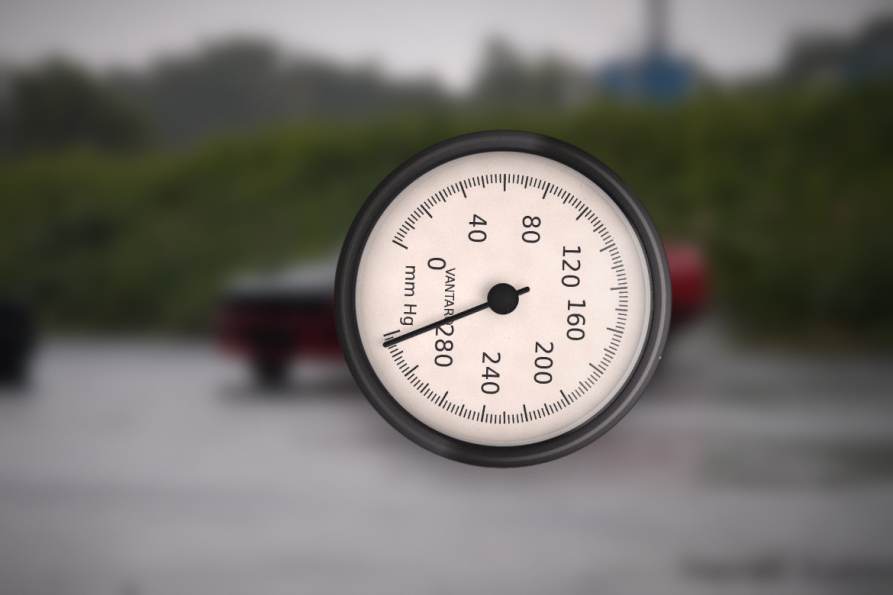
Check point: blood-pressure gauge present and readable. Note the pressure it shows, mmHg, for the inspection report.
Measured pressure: 296 mmHg
